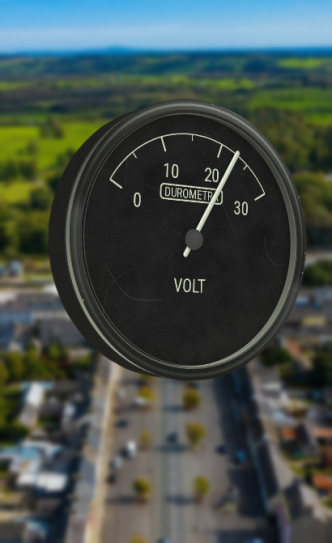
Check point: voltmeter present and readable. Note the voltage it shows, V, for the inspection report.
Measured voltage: 22.5 V
